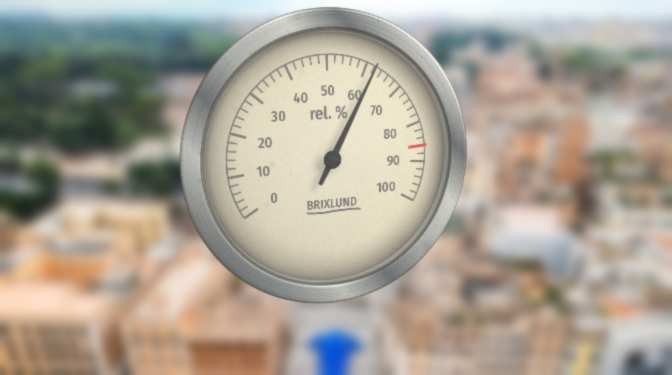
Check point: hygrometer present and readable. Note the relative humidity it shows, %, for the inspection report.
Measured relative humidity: 62 %
